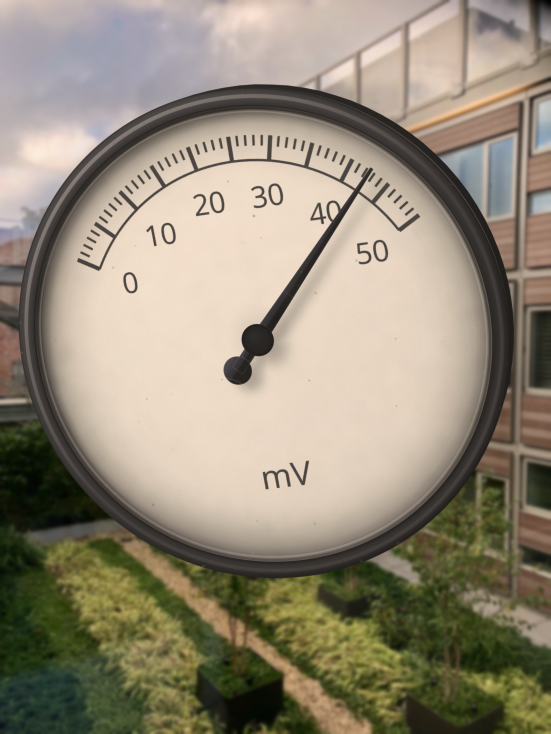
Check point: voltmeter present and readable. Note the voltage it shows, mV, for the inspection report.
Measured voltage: 42.5 mV
